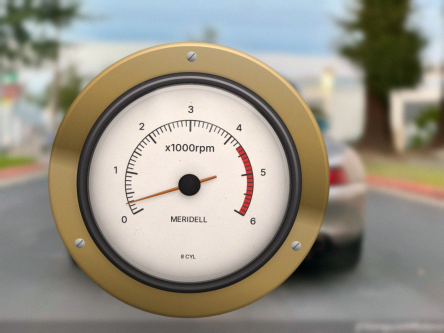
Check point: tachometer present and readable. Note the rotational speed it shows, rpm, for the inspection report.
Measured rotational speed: 300 rpm
